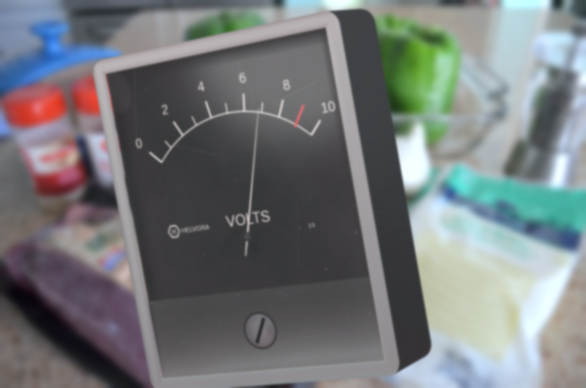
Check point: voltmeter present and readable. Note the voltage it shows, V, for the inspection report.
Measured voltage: 7 V
